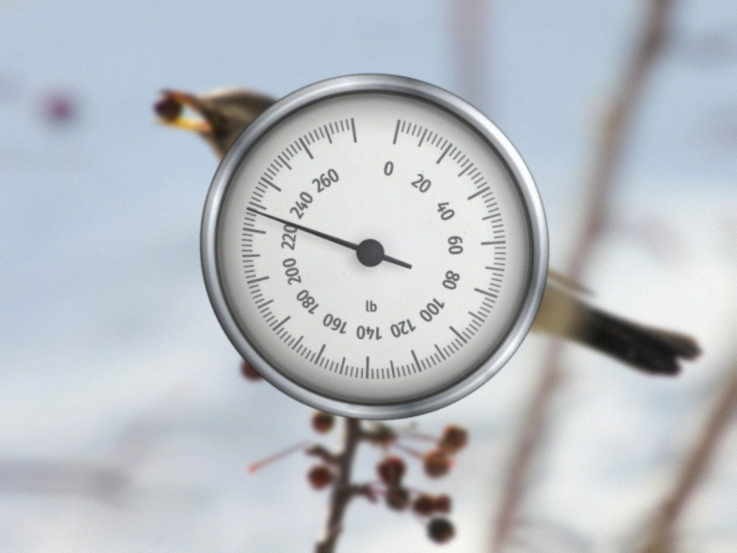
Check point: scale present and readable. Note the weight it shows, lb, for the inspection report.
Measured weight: 228 lb
